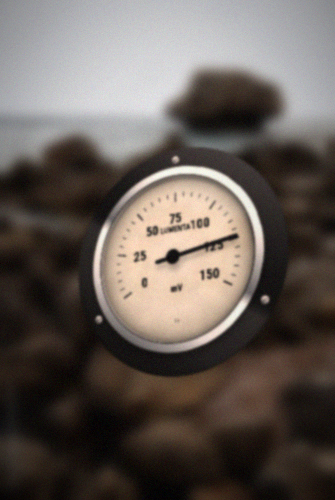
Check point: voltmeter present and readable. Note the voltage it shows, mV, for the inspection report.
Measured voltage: 125 mV
